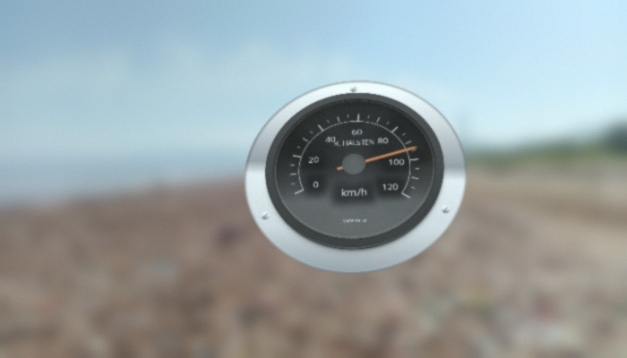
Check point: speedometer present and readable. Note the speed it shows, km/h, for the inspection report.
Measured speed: 95 km/h
